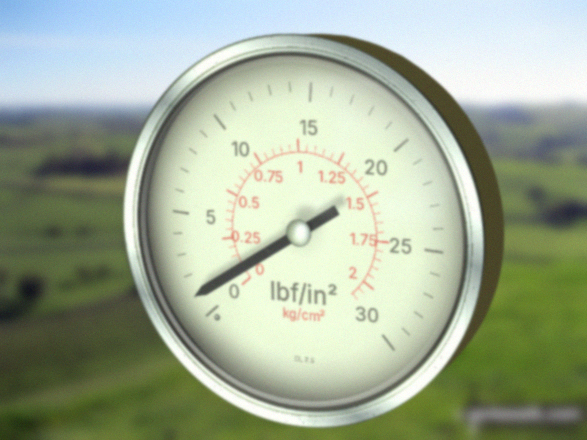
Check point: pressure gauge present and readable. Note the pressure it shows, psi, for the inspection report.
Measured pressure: 1 psi
